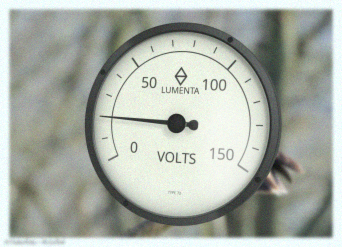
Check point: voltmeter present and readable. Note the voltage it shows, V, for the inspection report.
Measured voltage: 20 V
